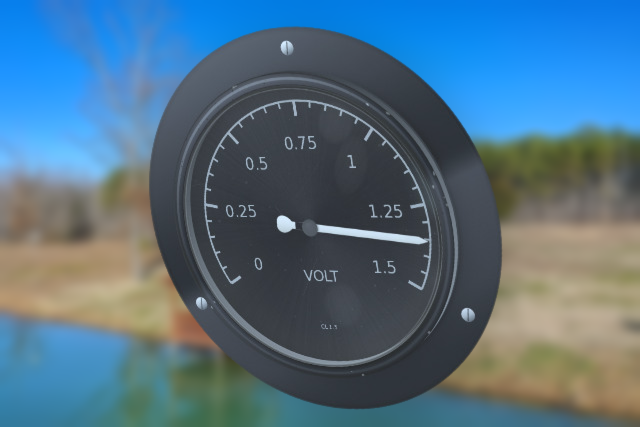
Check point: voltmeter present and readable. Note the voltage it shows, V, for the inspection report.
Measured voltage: 1.35 V
